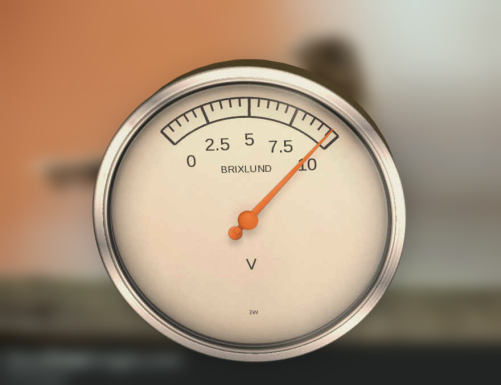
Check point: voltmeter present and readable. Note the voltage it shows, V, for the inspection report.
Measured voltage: 9.5 V
